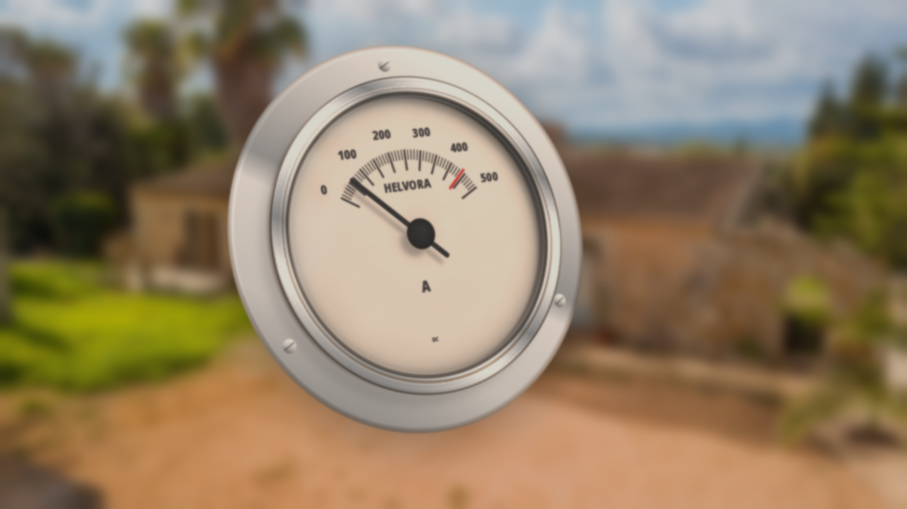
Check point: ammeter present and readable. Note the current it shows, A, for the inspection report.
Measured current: 50 A
